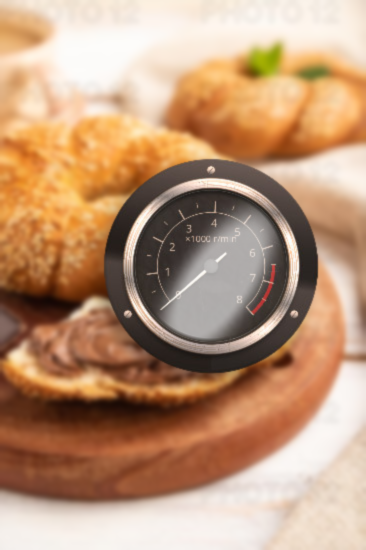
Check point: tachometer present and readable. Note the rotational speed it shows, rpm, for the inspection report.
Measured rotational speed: 0 rpm
